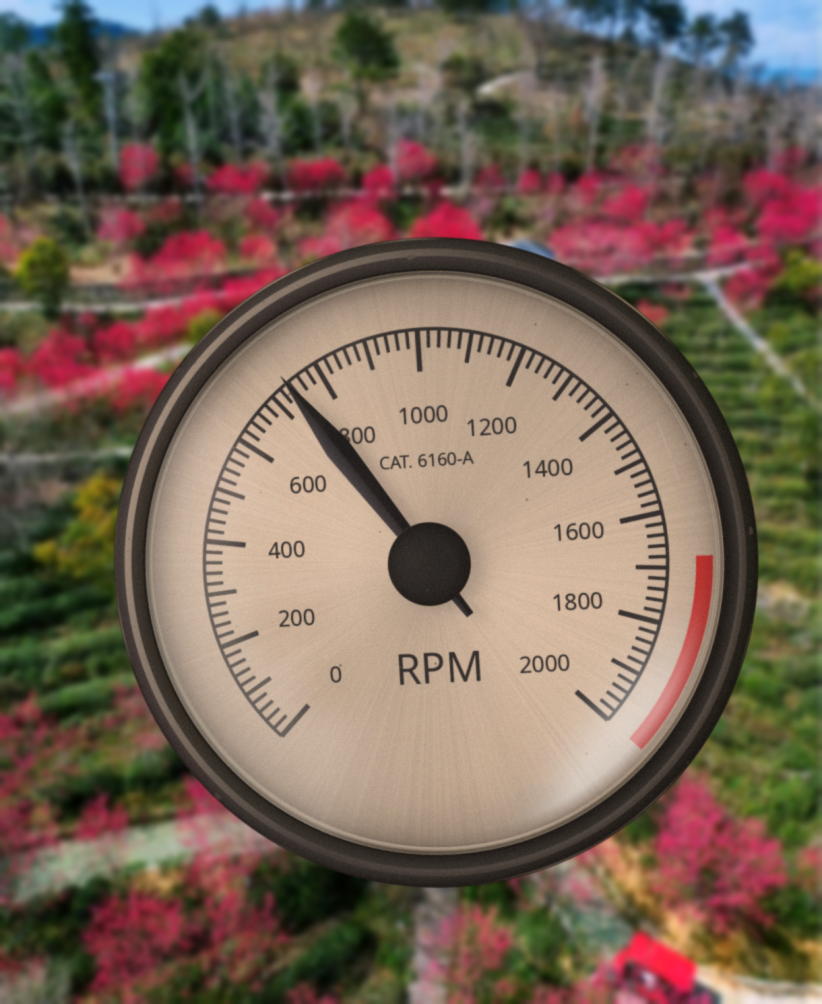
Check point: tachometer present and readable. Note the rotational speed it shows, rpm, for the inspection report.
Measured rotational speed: 740 rpm
